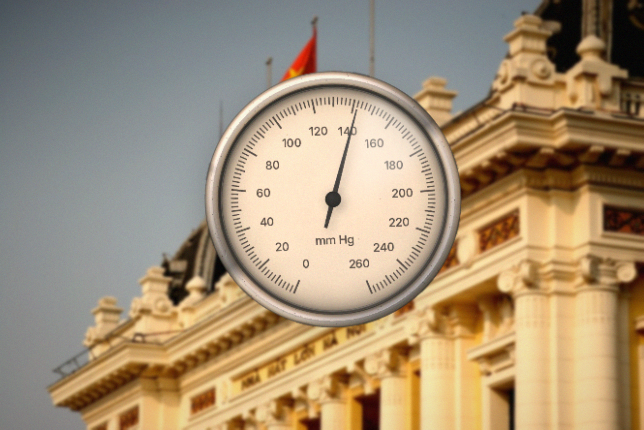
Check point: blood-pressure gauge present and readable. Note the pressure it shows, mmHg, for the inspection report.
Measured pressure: 142 mmHg
